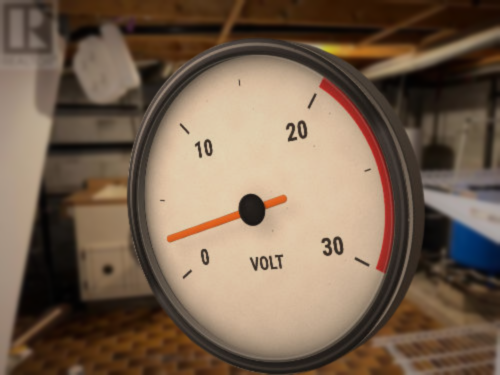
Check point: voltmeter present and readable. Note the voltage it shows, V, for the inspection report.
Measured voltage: 2.5 V
